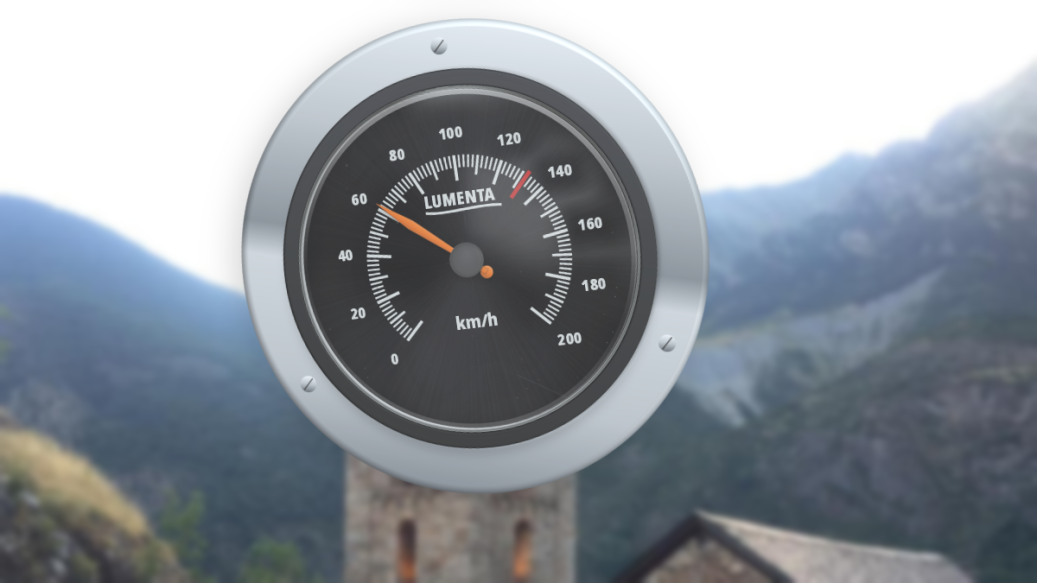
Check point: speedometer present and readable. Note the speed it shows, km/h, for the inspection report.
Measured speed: 62 km/h
